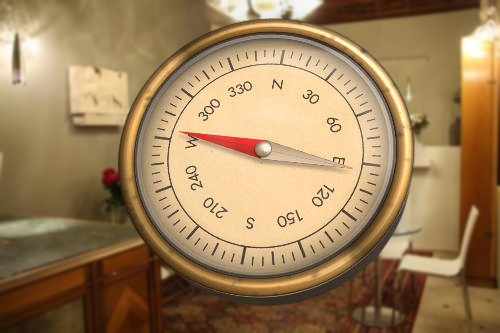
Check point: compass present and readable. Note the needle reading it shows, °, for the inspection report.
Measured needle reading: 275 °
